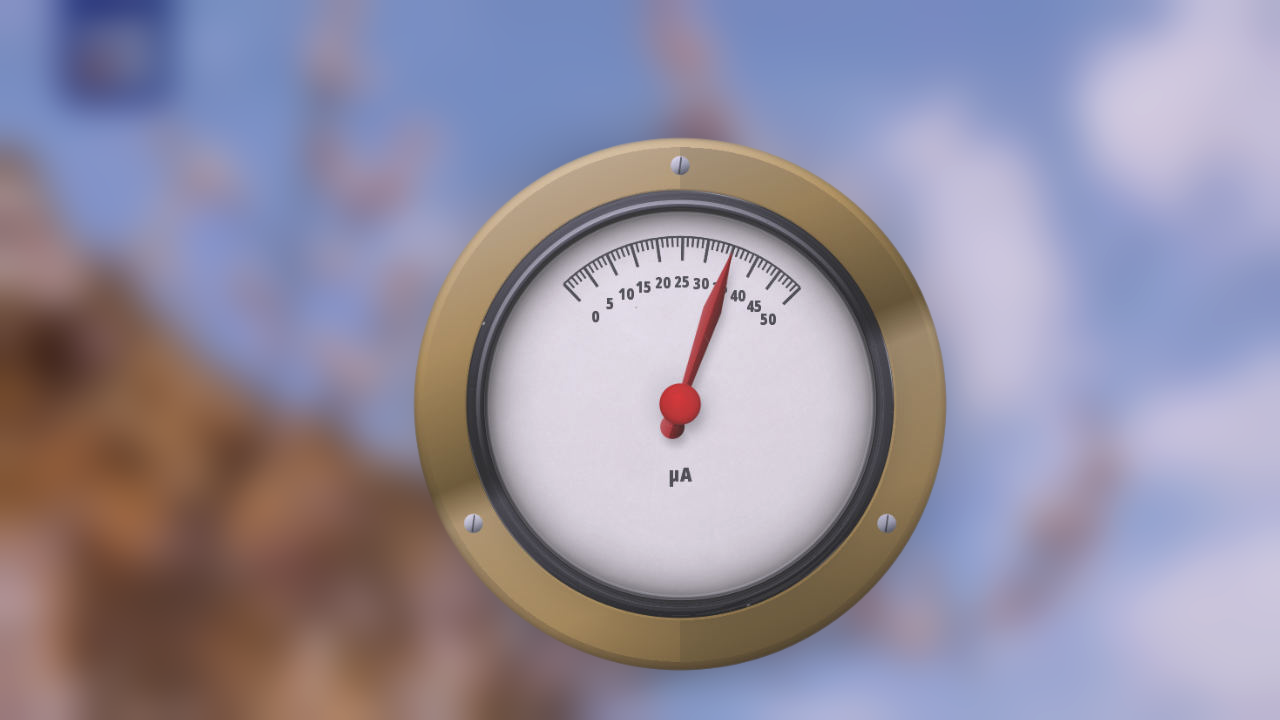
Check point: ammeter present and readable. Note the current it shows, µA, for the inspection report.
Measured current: 35 µA
